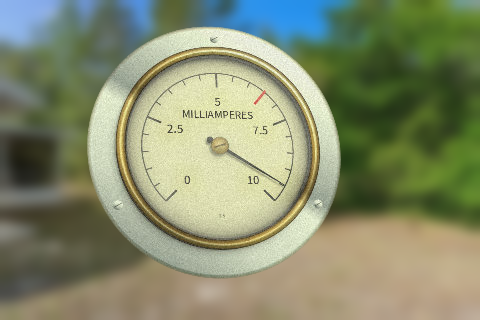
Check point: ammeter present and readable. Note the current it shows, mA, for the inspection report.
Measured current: 9.5 mA
